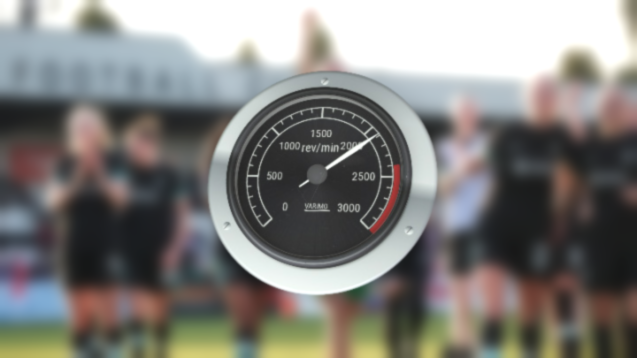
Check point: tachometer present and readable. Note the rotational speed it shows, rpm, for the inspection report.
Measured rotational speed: 2100 rpm
